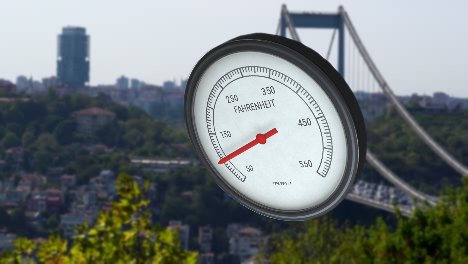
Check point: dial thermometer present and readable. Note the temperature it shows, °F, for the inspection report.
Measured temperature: 100 °F
